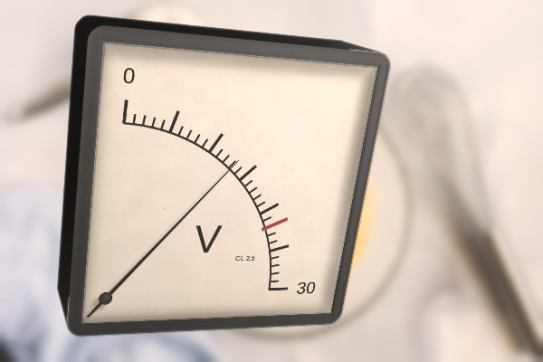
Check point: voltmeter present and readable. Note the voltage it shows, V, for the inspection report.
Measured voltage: 13 V
